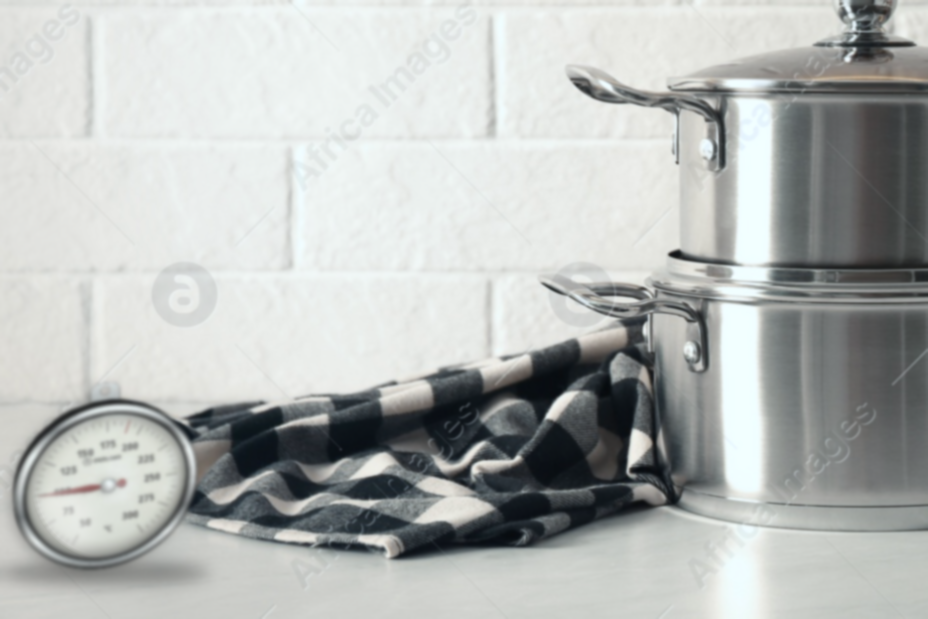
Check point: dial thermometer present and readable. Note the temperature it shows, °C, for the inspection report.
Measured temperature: 100 °C
